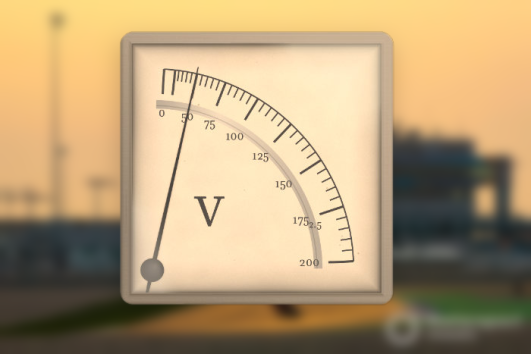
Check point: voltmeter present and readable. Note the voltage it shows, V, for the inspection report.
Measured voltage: 50 V
